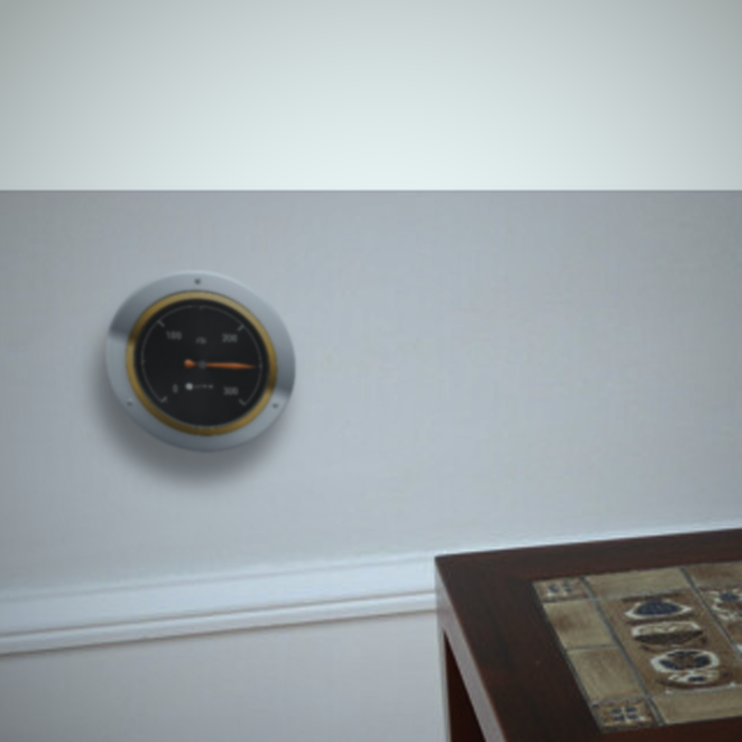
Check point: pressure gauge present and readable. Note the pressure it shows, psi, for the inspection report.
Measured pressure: 250 psi
